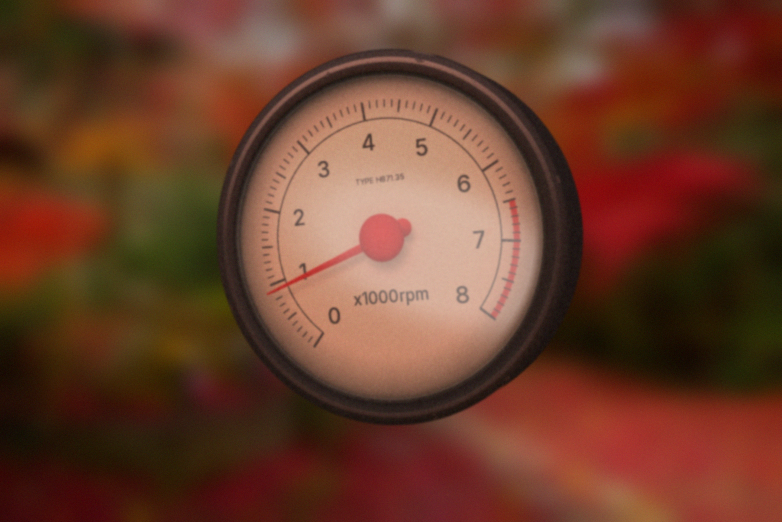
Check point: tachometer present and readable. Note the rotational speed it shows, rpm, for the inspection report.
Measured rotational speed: 900 rpm
